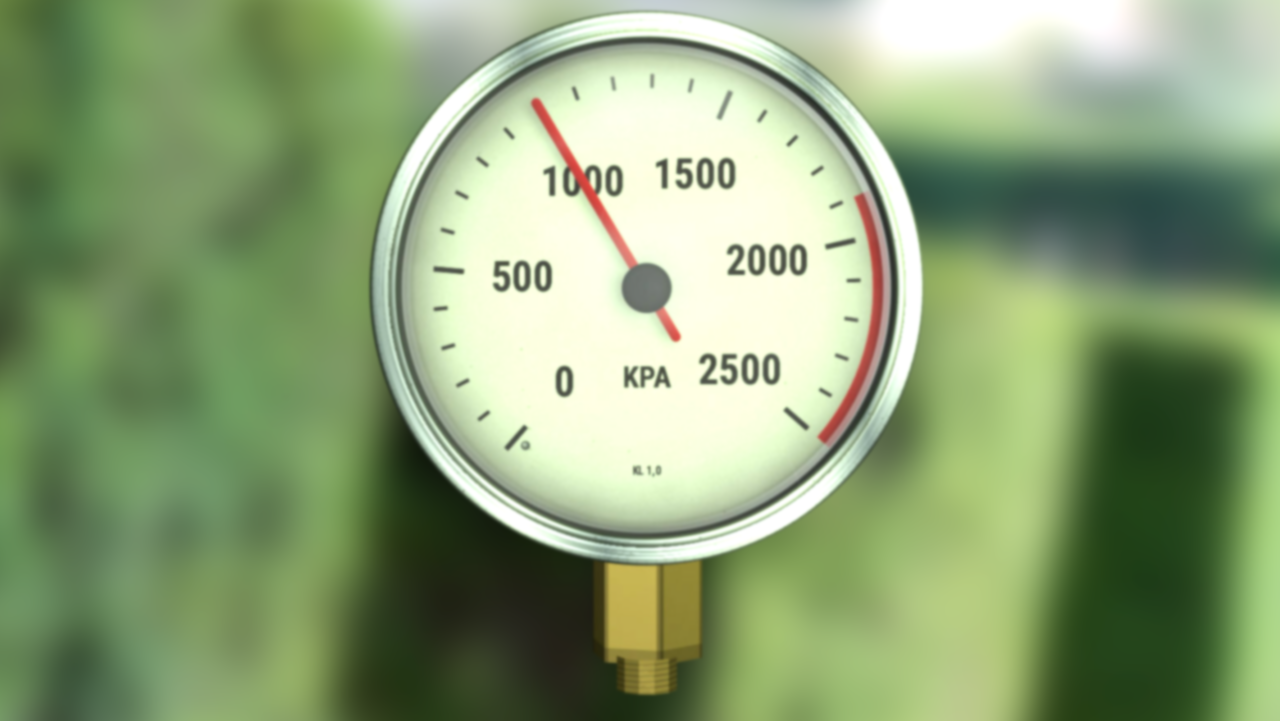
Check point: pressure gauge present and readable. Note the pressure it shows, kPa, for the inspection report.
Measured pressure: 1000 kPa
